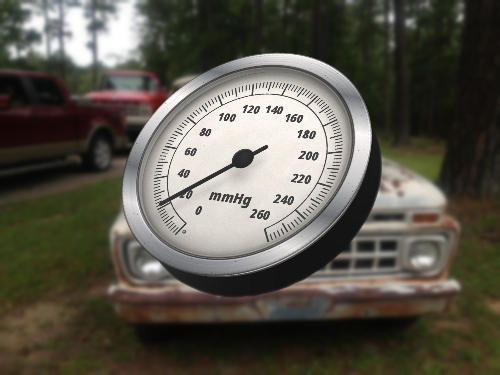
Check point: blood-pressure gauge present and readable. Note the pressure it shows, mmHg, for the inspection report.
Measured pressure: 20 mmHg
